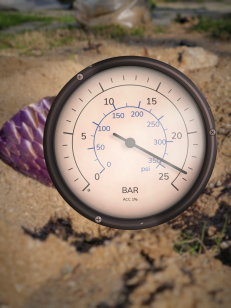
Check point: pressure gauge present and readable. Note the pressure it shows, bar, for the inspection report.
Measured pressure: 23.5 bar
